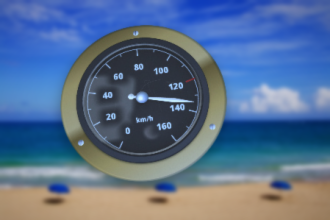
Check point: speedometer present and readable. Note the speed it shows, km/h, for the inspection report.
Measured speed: 135 km/h
